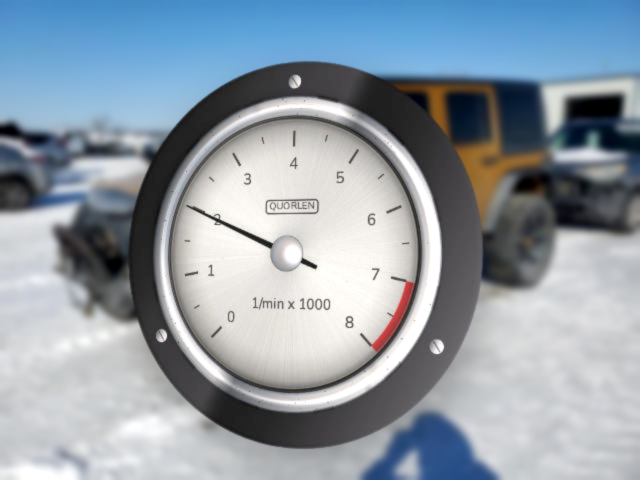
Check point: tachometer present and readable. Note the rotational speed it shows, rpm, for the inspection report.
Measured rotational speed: 2000 rpm
